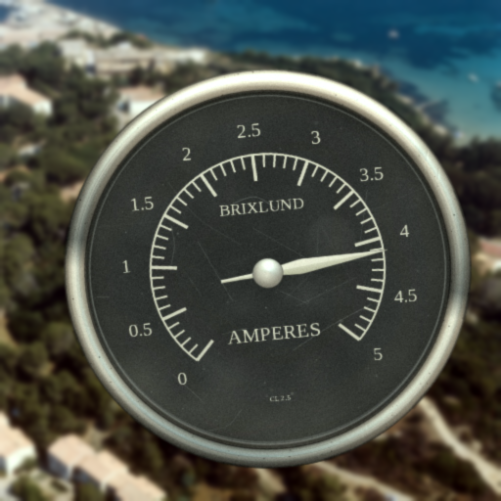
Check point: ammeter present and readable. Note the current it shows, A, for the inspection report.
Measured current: 4.1 A
